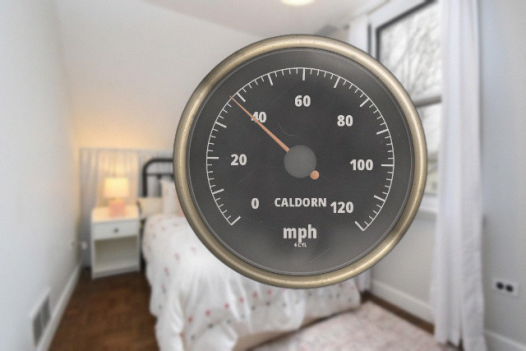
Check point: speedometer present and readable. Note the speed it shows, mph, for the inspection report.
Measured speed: 38 mph
